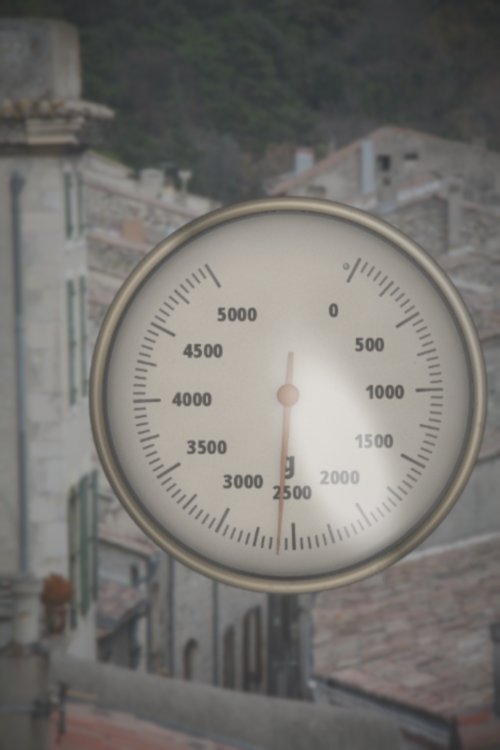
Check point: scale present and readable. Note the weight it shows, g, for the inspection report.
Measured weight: 2600 g
